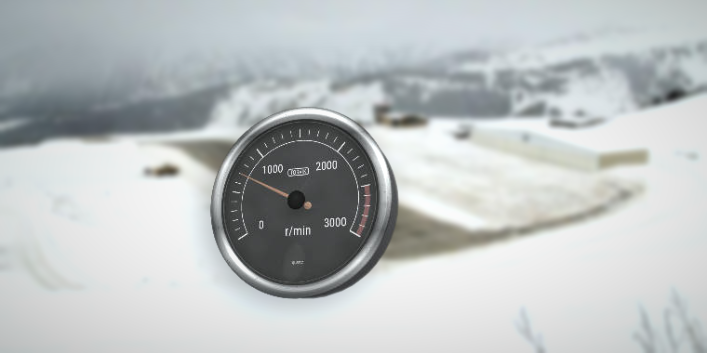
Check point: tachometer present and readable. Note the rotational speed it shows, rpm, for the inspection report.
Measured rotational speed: 700 rpm
